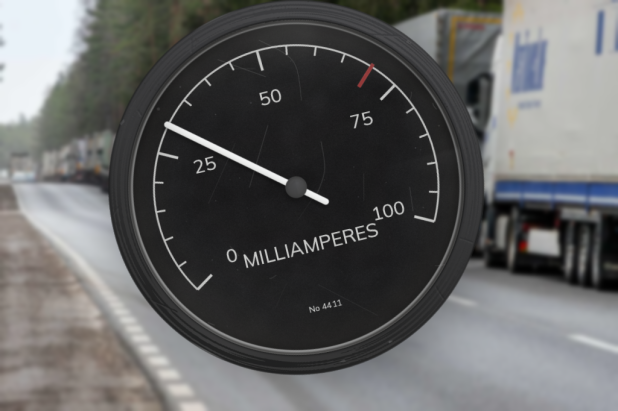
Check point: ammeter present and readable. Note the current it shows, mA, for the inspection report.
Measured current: 30 mA
